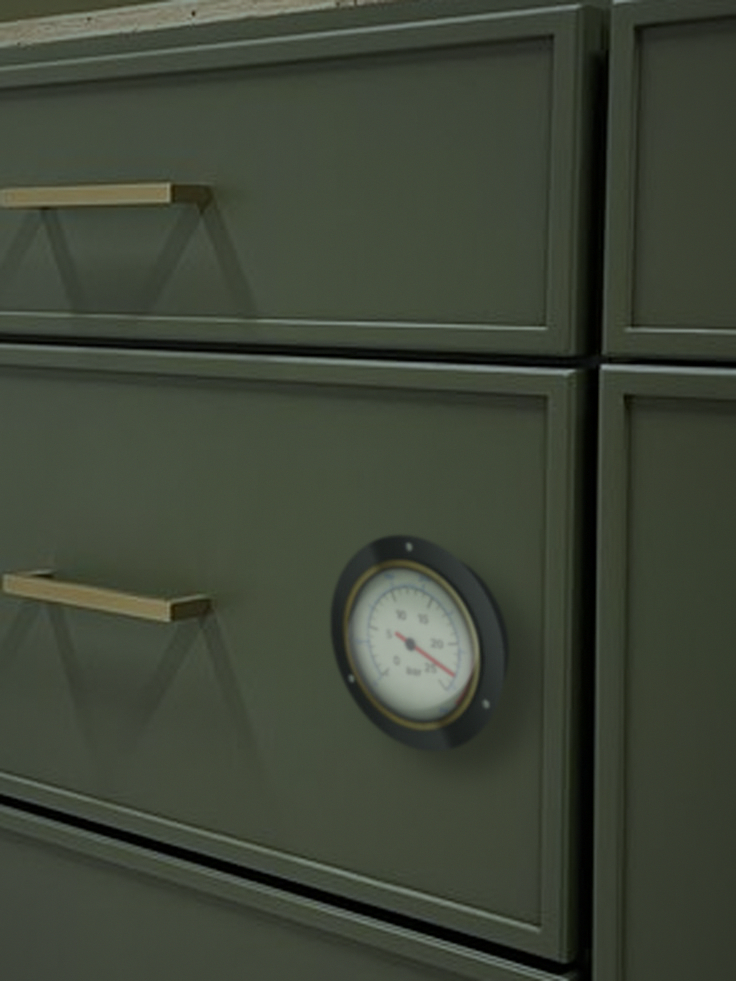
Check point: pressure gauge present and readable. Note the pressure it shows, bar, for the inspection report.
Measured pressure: 23 bar
